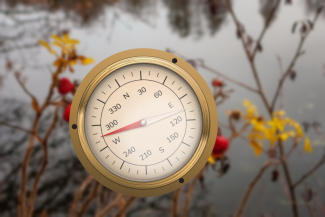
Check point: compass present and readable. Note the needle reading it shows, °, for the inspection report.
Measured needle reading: 285 °
